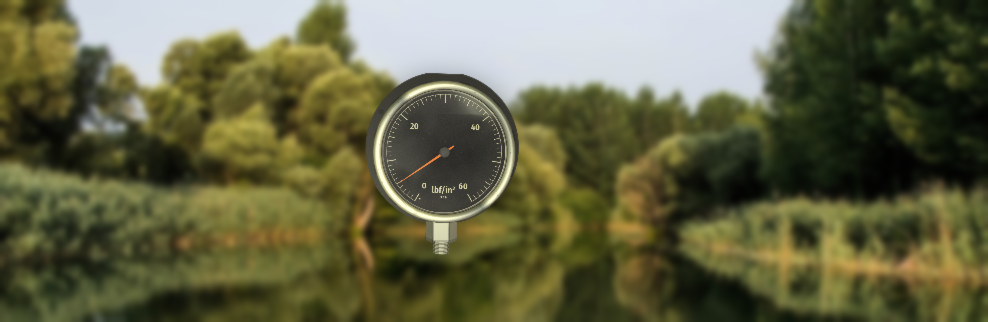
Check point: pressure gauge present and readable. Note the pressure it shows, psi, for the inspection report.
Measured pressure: 5 psi
